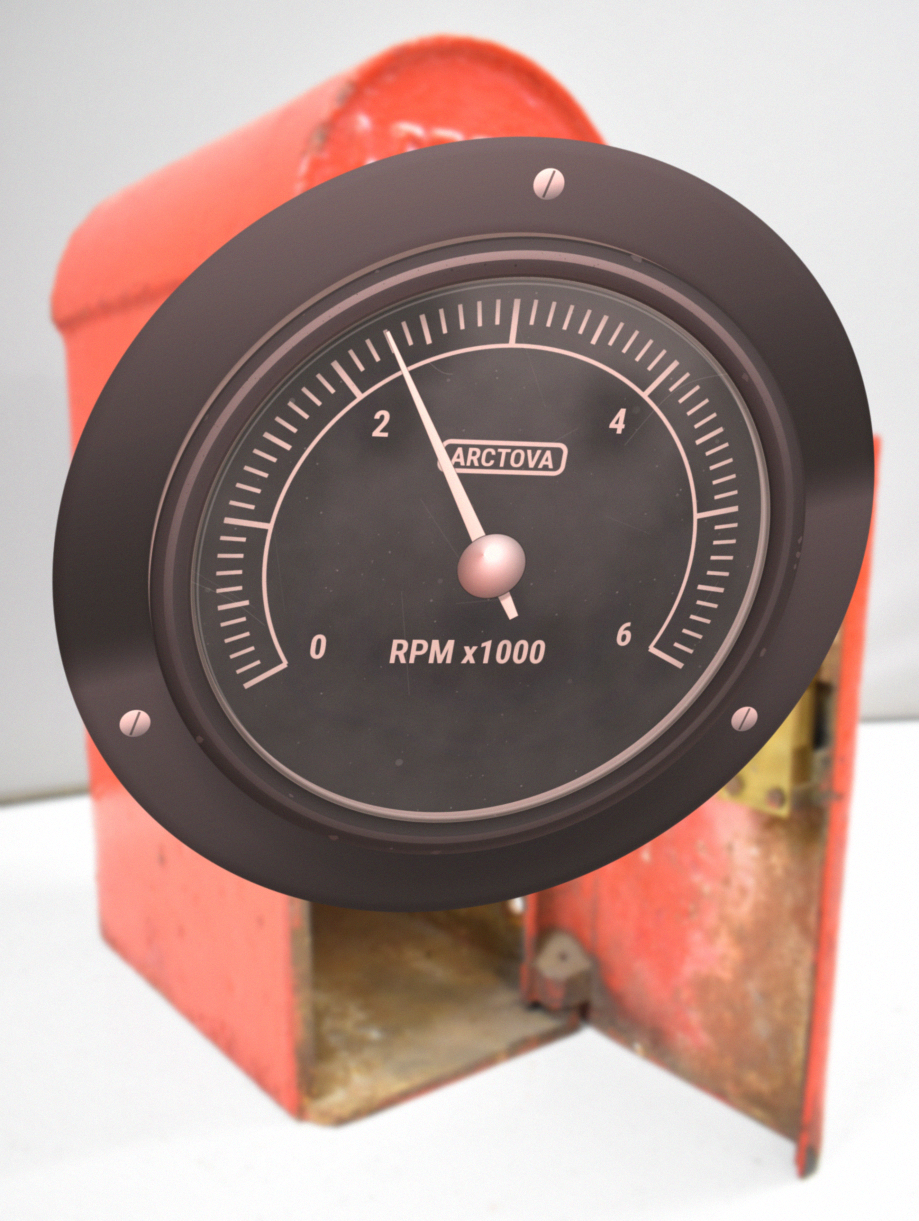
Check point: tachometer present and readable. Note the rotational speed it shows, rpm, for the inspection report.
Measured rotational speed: 2300 rpm
